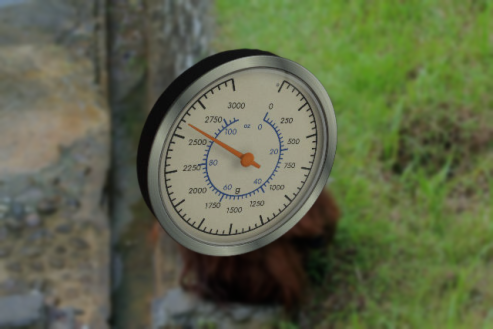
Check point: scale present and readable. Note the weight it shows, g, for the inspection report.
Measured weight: 2600 g
